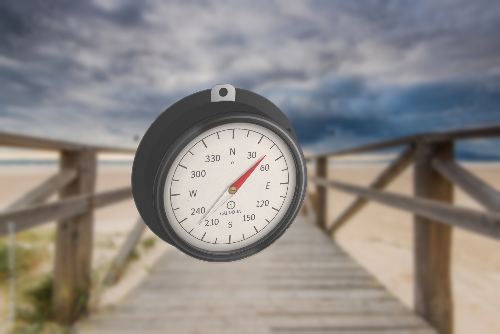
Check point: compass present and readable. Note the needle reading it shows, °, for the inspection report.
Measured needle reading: 45 °
